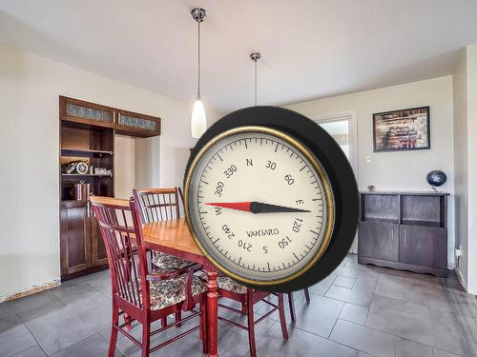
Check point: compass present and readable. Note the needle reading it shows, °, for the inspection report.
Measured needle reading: 280 °
